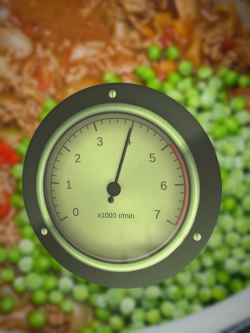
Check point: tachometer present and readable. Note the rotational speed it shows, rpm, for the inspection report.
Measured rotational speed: 4000 rpm
